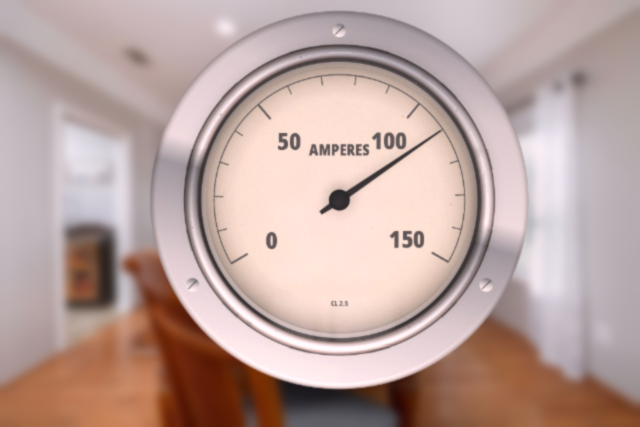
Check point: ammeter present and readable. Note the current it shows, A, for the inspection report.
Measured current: 110 A
